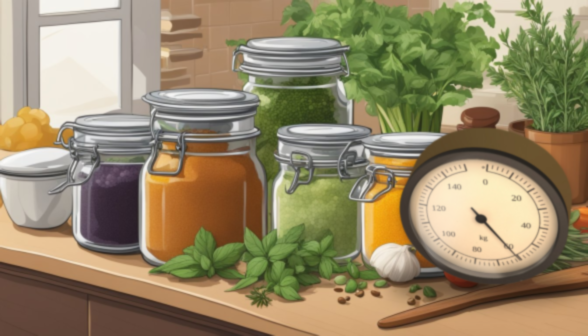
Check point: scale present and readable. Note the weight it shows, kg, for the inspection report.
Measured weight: 60 kg
